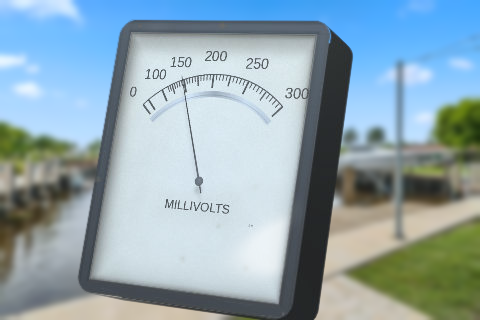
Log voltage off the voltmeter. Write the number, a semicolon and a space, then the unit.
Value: 150; mV
